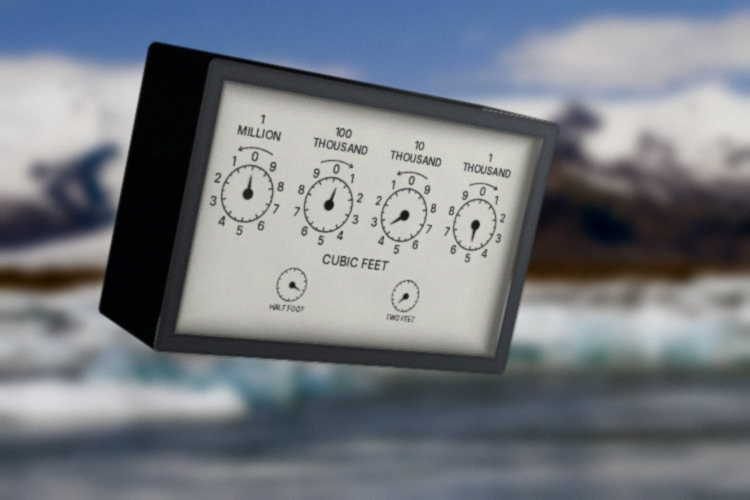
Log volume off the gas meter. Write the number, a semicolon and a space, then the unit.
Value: 3500; ft³
